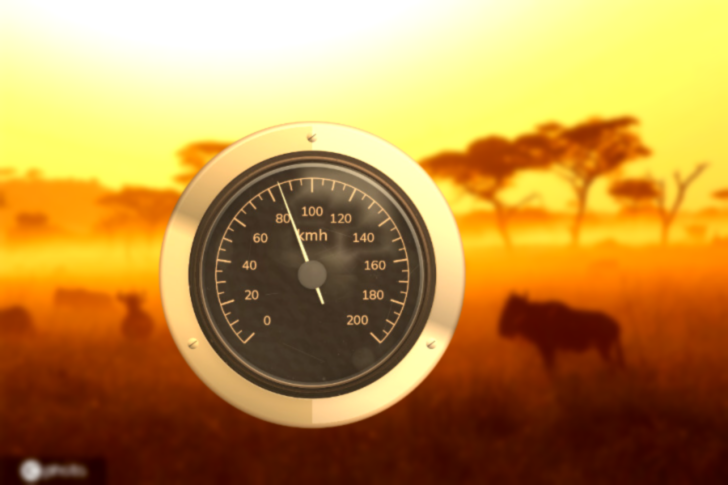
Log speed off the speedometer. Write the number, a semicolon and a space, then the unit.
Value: 85; km/h
